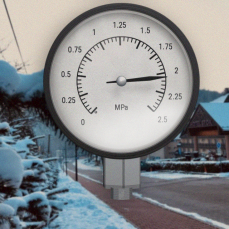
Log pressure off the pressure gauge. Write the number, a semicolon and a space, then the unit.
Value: 2.05; MPa
